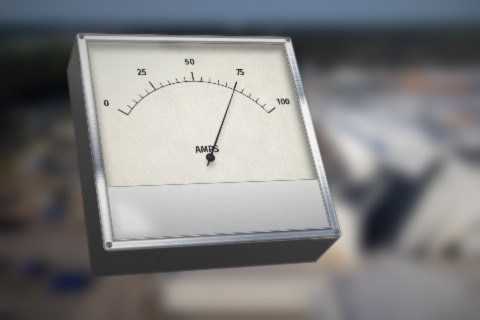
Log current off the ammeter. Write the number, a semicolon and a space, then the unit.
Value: 75; A
